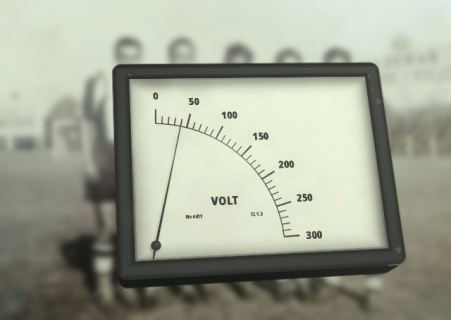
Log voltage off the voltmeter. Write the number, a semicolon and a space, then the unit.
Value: 40; V
